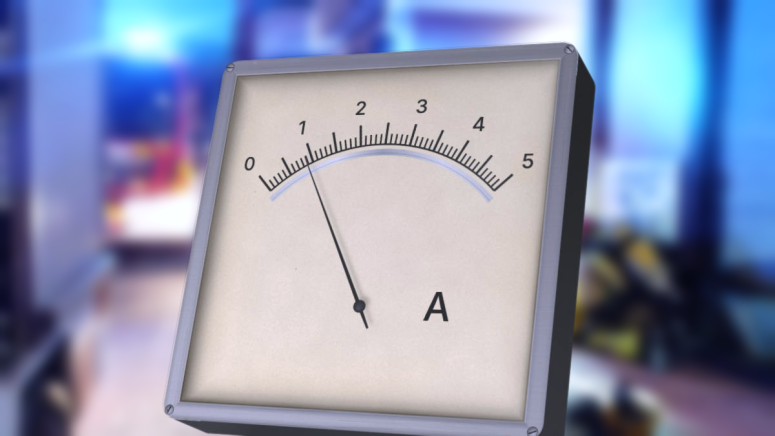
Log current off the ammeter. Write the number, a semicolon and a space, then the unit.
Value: 0.9; A
